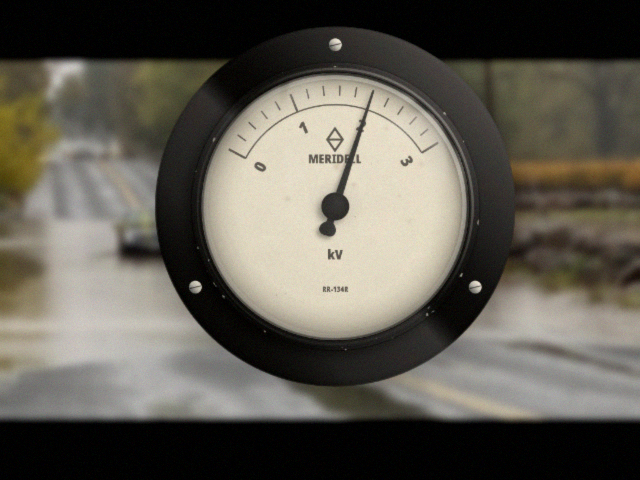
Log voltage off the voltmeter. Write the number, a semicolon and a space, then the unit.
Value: 2; kV
